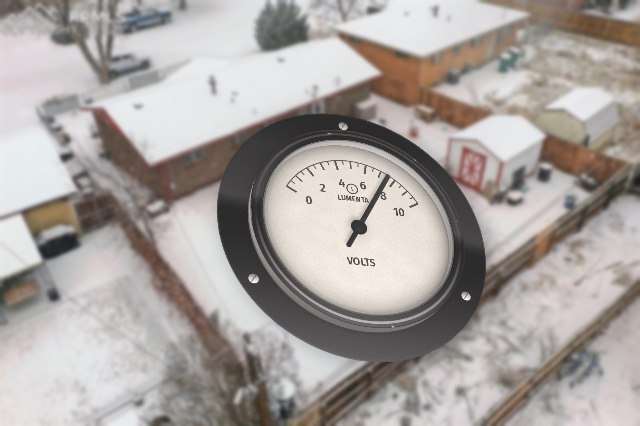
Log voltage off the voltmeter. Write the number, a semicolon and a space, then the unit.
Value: 7.5; V
